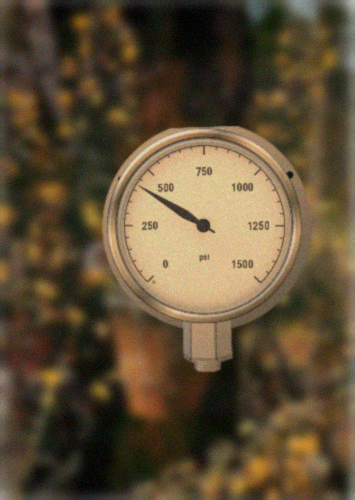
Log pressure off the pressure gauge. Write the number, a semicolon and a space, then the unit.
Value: 425; psi
